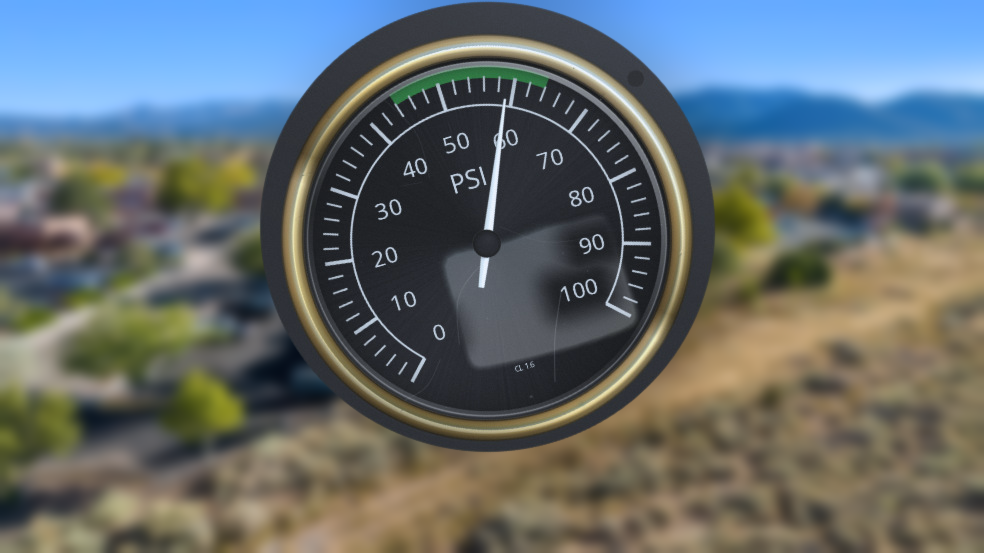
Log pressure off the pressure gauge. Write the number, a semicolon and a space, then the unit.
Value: 59; psi
